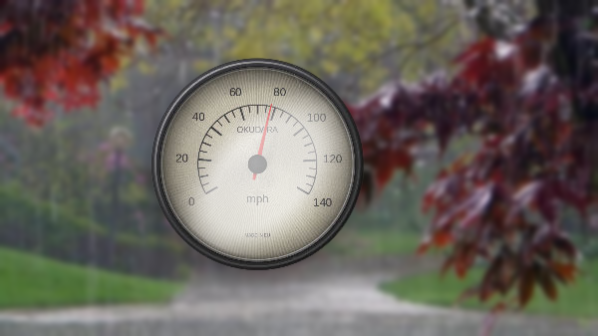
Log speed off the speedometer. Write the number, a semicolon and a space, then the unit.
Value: 77.5; mph
